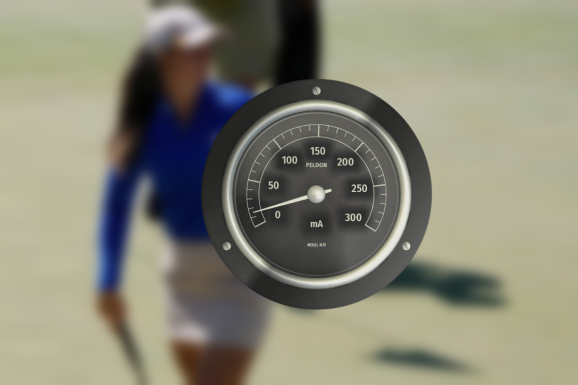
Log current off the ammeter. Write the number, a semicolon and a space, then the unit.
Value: 15; mA
